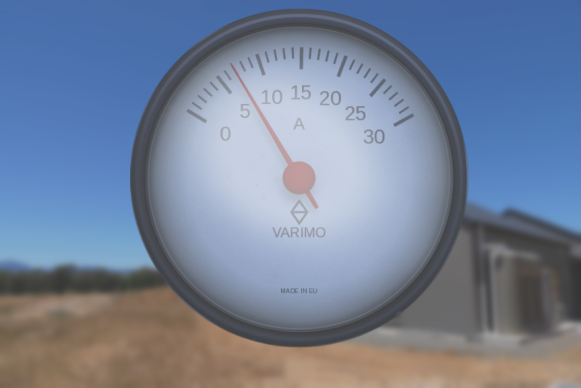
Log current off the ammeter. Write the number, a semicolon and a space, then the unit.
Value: 7; A
